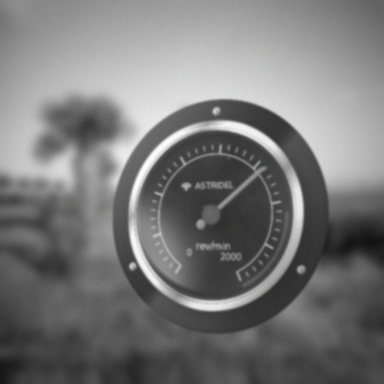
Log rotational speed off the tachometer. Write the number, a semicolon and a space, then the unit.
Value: 1300; rpm
